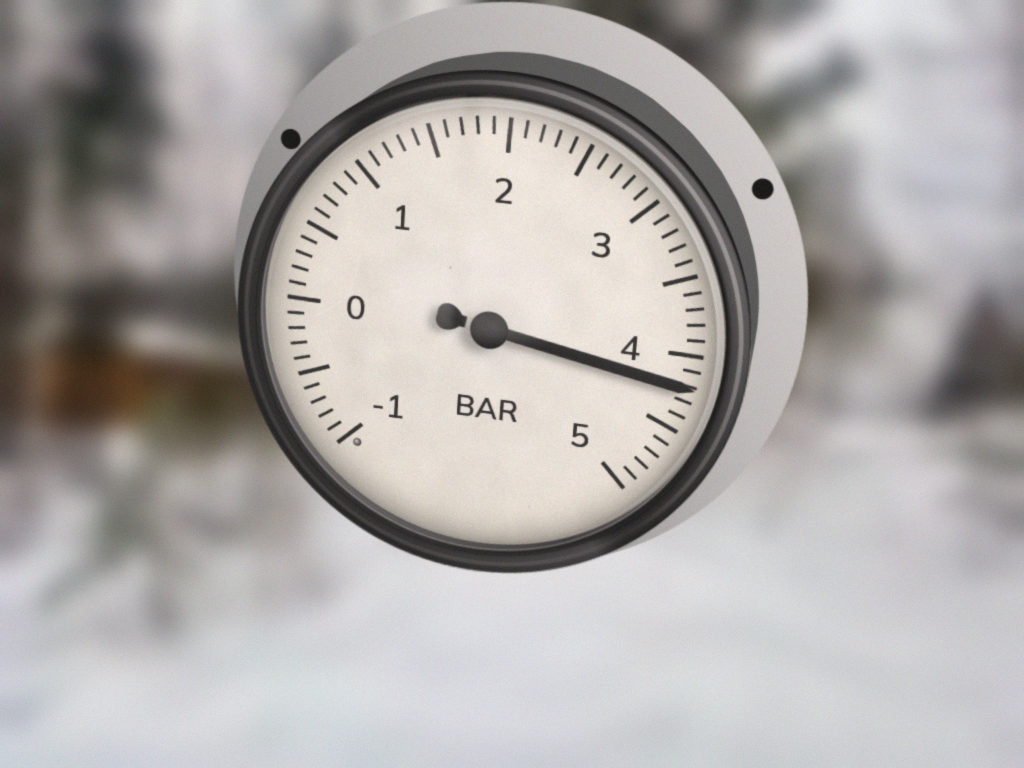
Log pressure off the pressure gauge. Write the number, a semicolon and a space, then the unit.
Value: 4.2; bar
